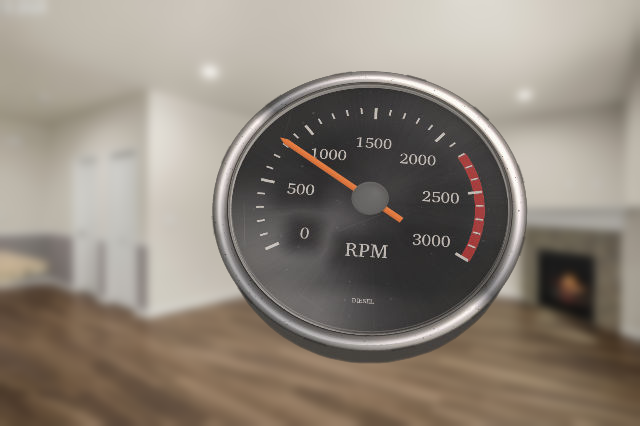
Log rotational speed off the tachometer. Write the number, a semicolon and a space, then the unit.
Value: 800; rpm
